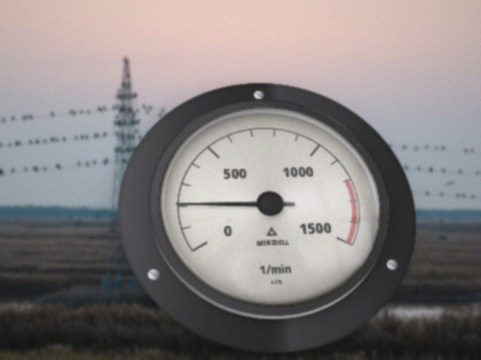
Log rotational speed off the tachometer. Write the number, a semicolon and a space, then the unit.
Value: 200; rpm
